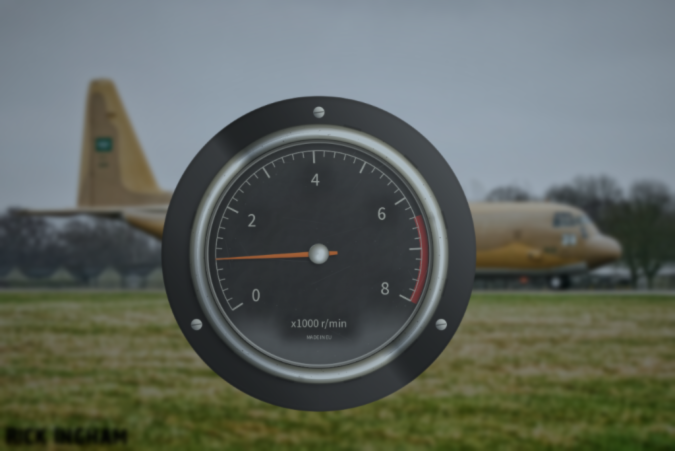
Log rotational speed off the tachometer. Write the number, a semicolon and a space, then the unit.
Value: 1000; rpm
